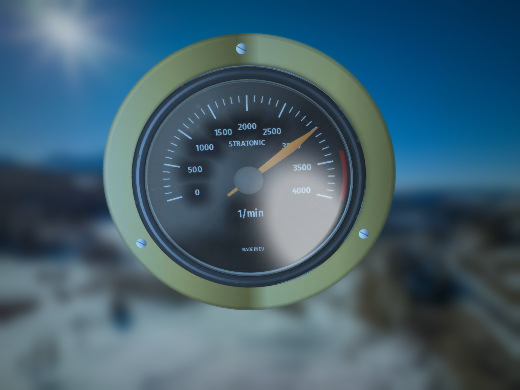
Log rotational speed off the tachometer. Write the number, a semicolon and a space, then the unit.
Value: 3000; rpm
